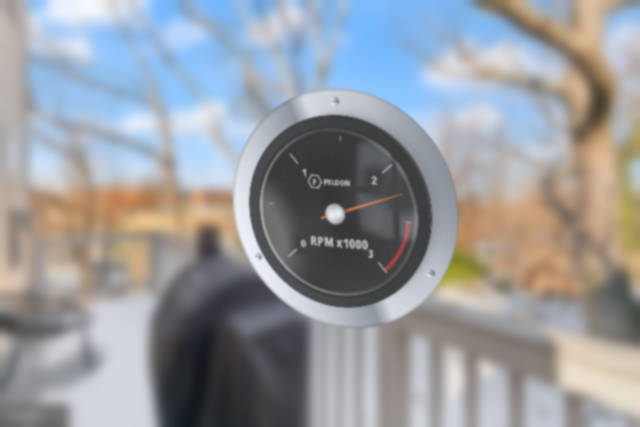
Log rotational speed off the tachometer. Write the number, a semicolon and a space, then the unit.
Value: 2250; rpm
